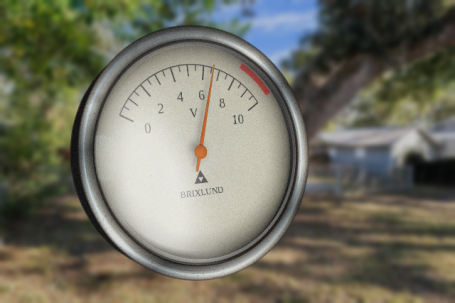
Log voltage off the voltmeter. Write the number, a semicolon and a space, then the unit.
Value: 6.5; V
